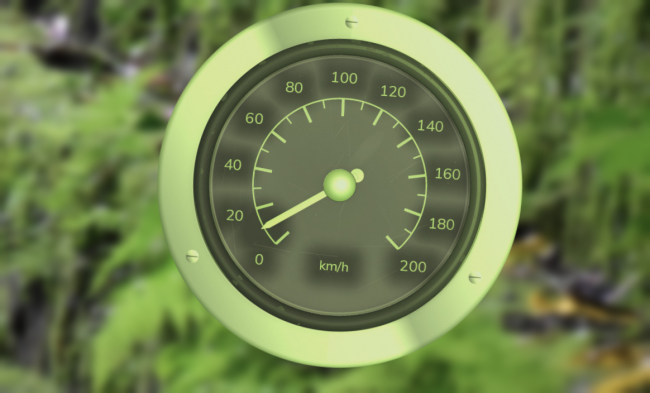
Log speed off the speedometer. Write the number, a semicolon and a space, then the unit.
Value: 10; km/h
